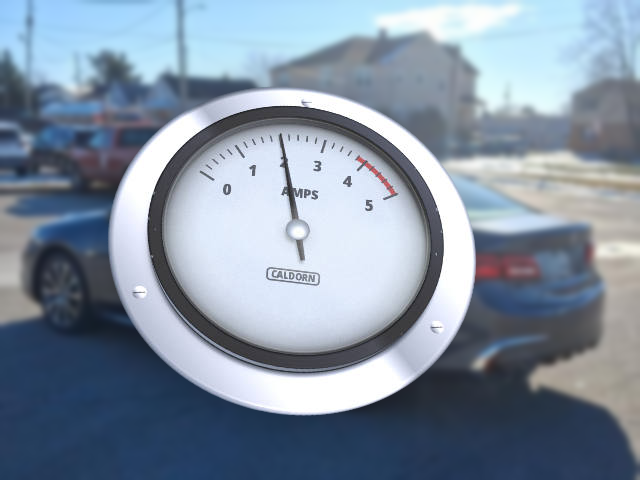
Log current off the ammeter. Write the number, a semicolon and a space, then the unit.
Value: 2; A
